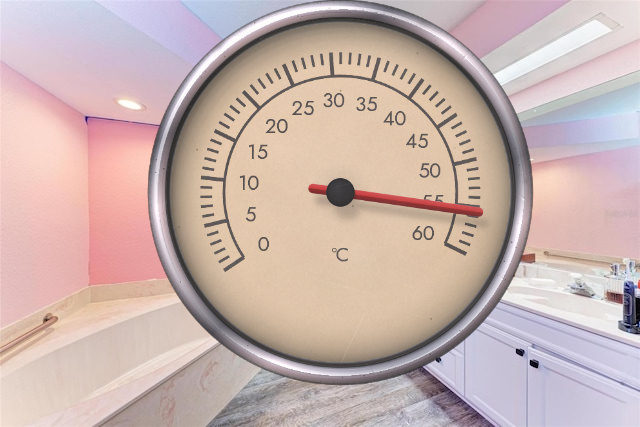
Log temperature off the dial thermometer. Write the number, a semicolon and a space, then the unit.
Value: 55.5; °C
